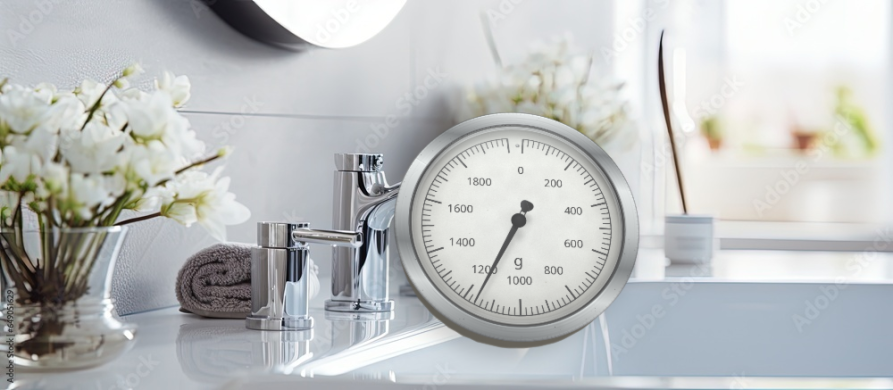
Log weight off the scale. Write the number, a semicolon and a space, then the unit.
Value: 1160; g
